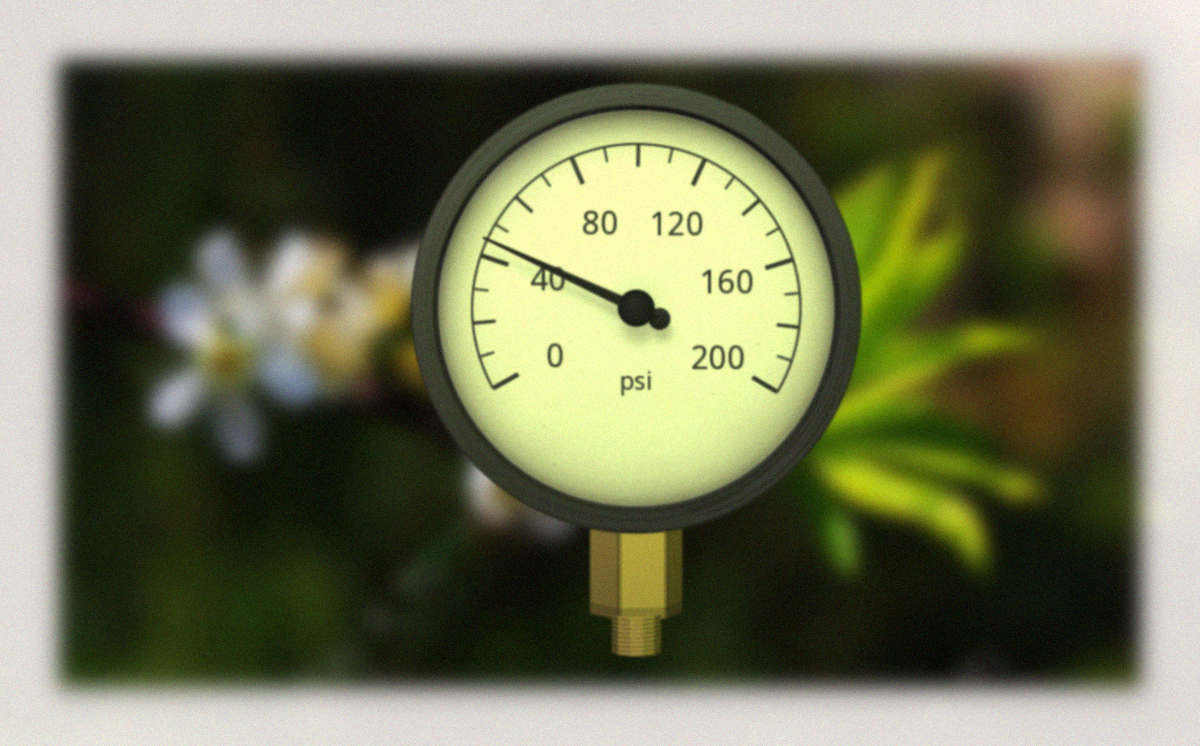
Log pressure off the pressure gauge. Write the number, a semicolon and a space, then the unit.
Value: 45; psi
